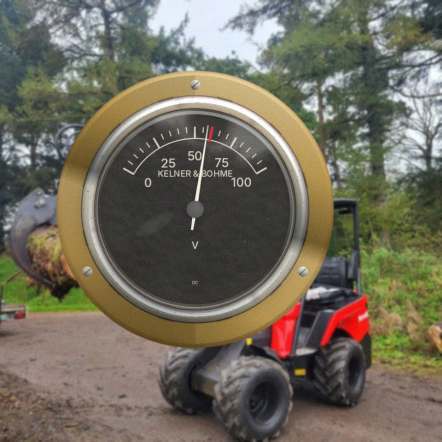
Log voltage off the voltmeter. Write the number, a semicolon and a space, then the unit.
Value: 57.5; V
